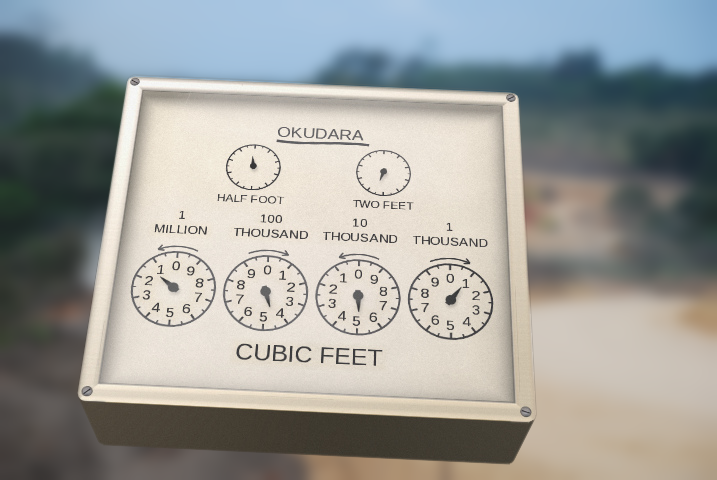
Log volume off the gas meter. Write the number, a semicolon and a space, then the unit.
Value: 145100; ft³
